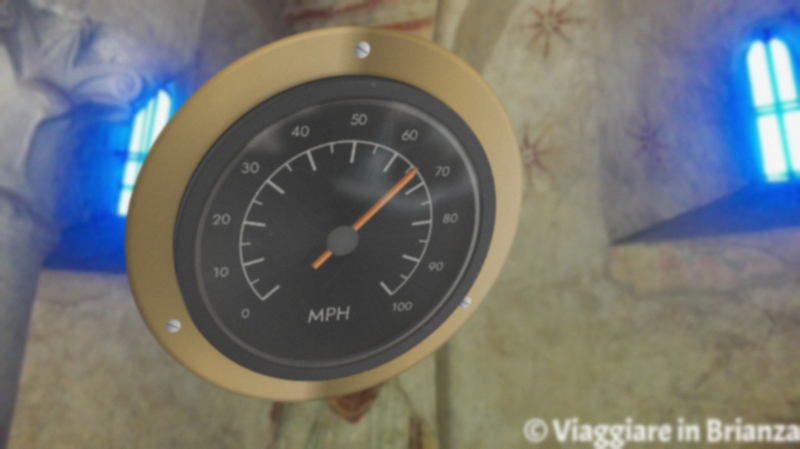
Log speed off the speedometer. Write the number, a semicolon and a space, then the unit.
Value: 65; mph
